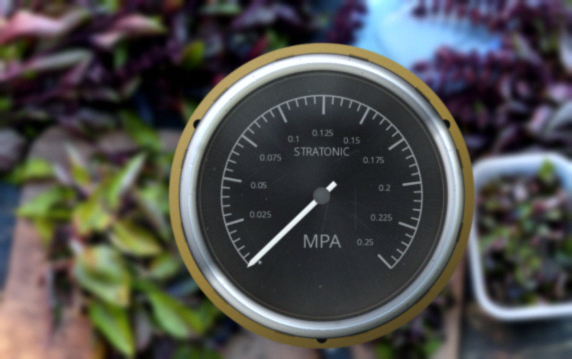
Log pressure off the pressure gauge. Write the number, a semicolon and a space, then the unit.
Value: 0; MPa
